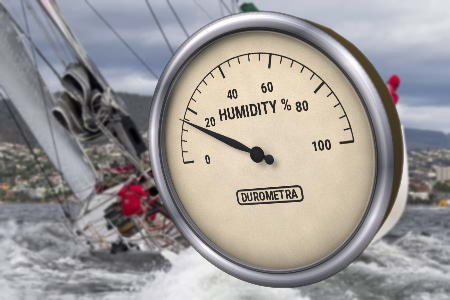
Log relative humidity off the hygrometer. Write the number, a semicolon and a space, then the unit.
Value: 16; %
